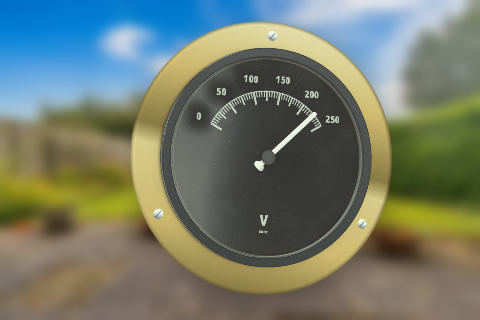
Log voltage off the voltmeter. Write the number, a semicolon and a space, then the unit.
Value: 225; V
